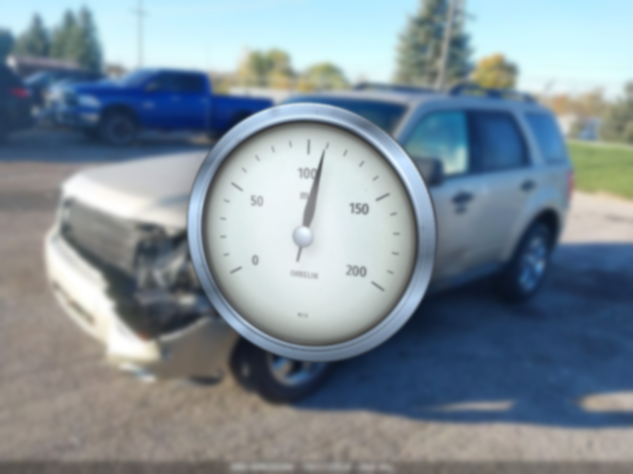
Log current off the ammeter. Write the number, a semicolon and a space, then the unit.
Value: 110; mA
